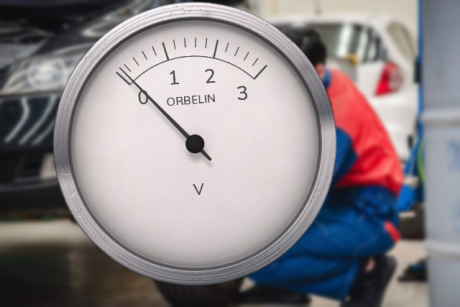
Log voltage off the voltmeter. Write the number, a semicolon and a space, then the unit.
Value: 0.1; V
